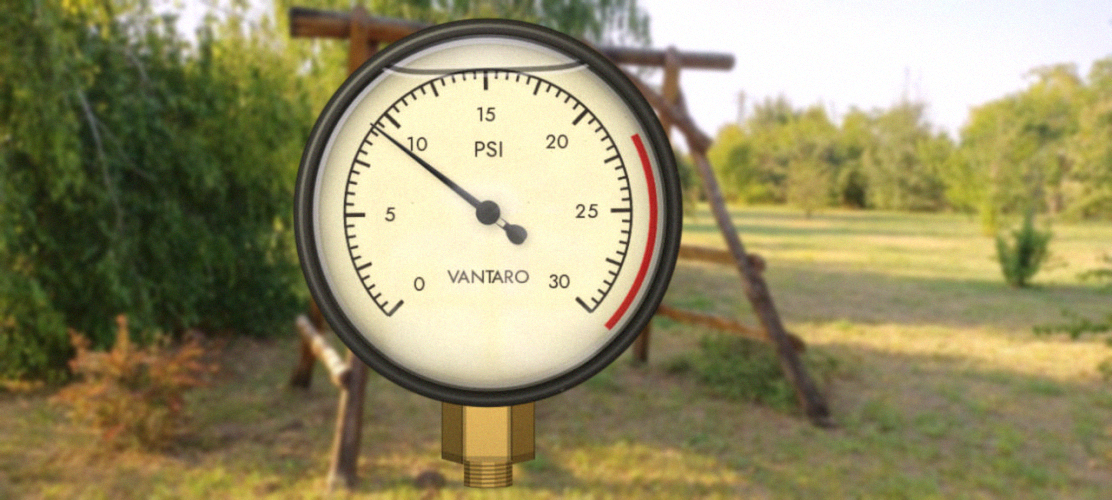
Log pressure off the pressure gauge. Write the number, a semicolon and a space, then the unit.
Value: 9.25; psi
